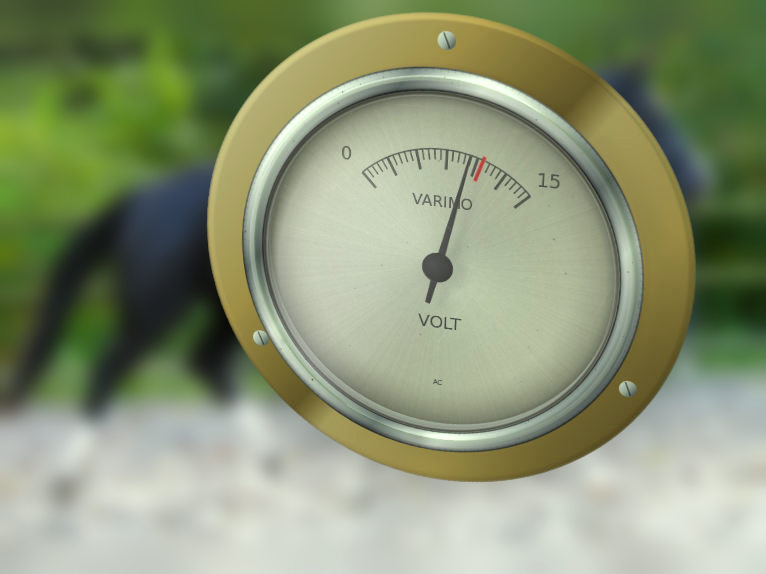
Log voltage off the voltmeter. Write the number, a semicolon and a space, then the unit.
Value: 9.5; V
